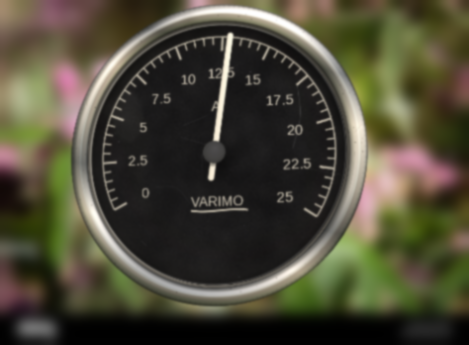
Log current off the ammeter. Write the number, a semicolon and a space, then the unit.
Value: 13; A
